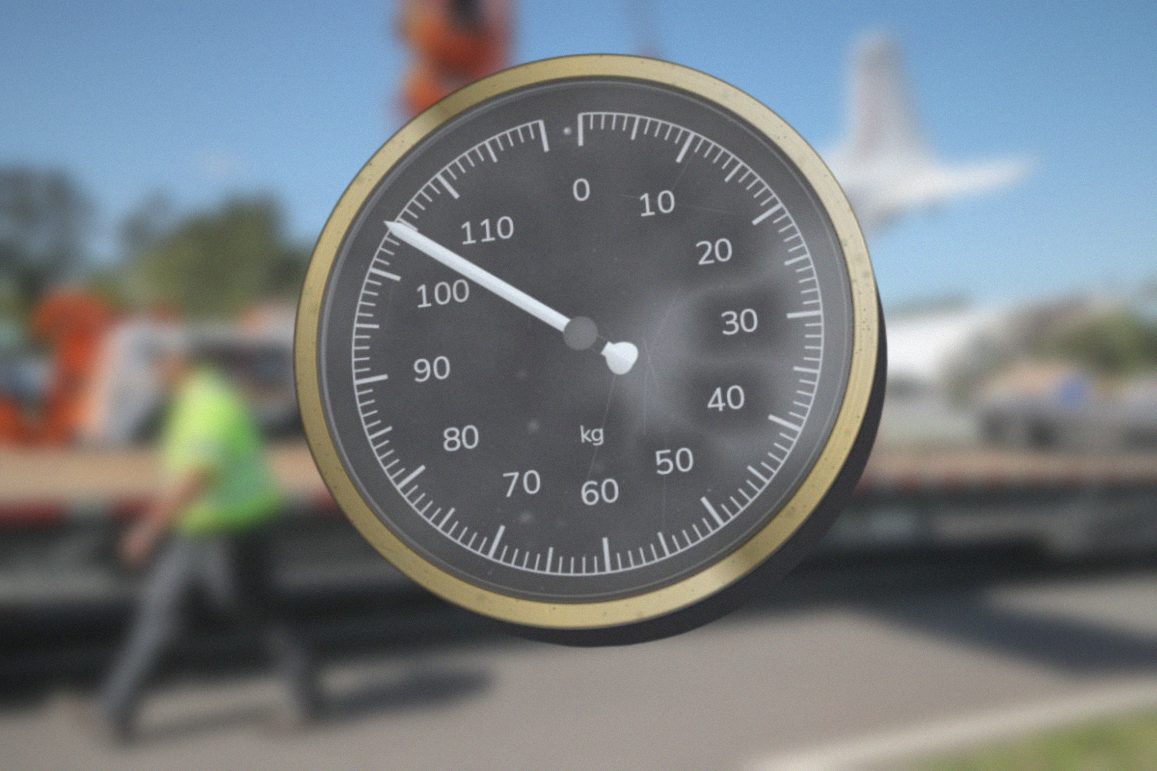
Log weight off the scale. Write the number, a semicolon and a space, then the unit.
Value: 104; kg
